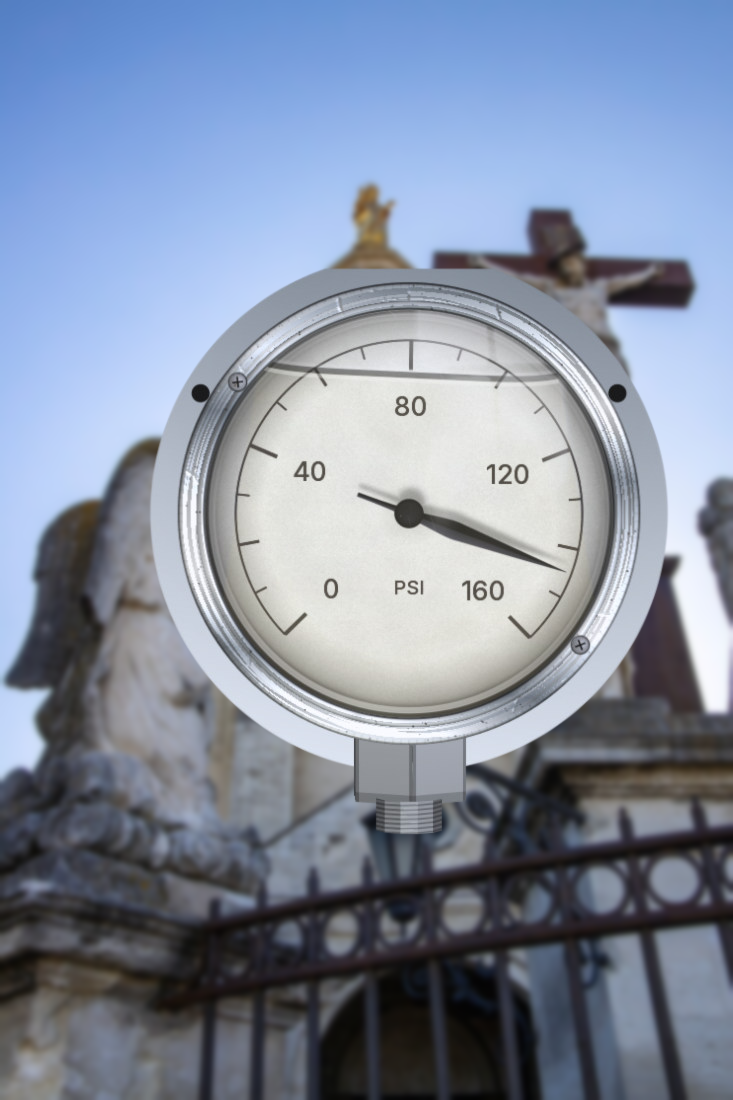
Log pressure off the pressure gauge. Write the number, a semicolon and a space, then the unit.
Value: 145; psi
